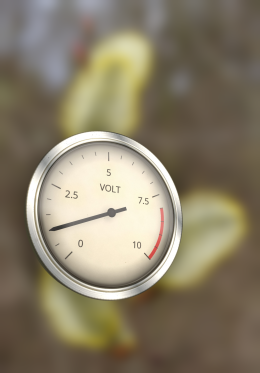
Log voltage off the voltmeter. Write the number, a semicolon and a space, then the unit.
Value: 1; V
